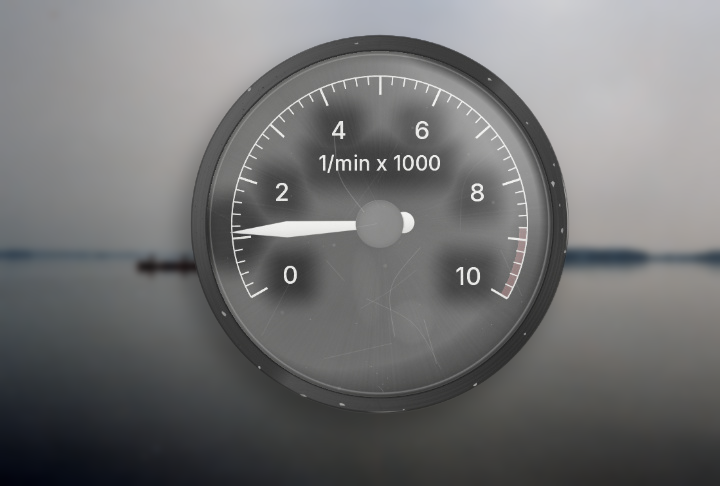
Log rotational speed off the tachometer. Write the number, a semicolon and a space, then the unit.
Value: 1100; rpm
